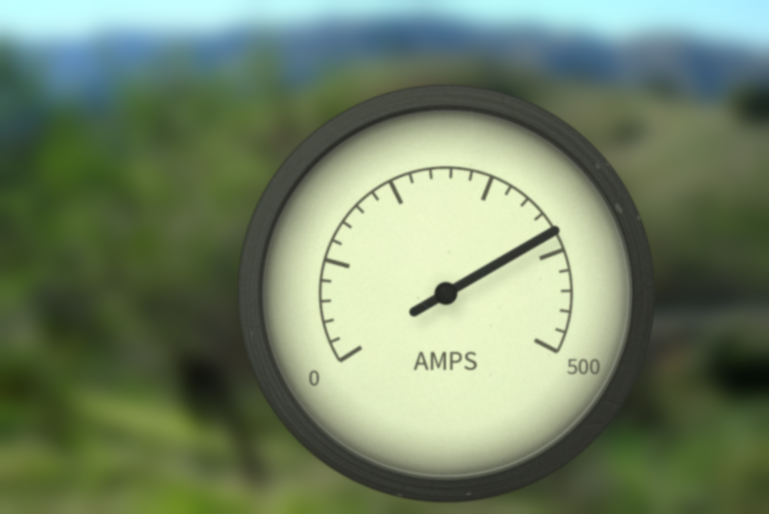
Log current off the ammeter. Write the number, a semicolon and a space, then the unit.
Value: 380; A
